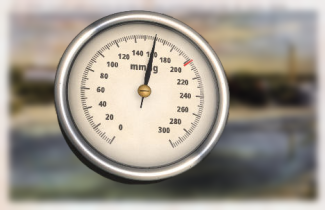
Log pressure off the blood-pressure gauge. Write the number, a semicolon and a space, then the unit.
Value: 160; mmHg
